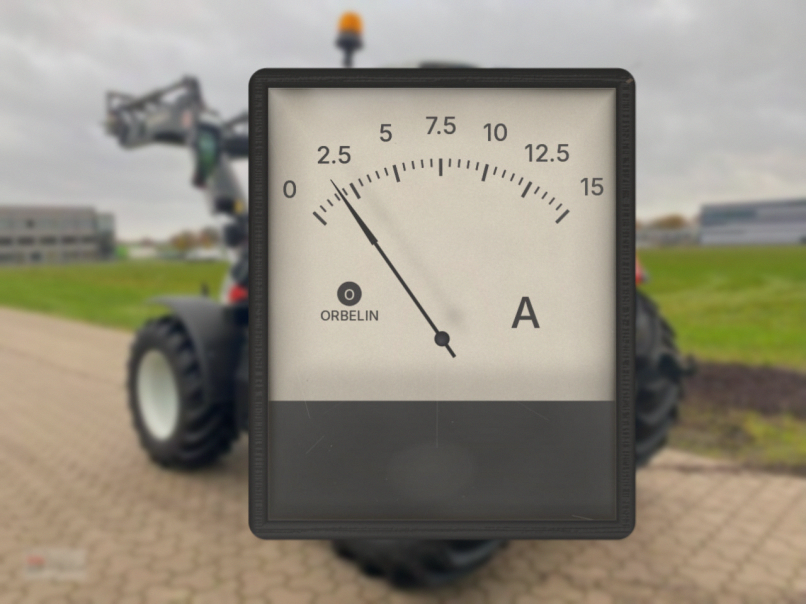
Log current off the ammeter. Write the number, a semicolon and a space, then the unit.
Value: 1.75; A
